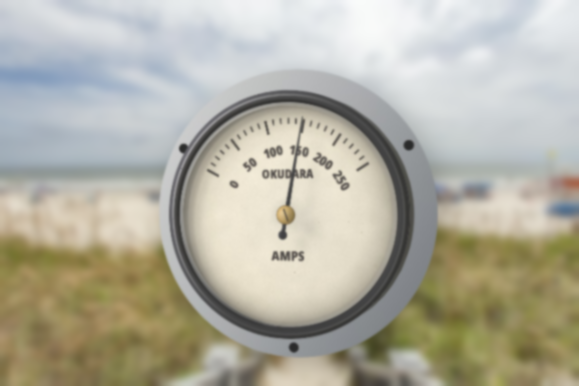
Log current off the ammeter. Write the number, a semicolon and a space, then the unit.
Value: 150; A
